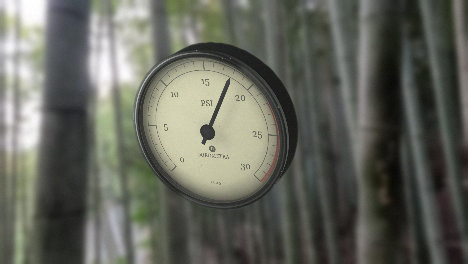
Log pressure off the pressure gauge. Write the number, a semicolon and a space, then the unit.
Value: 18; psi
